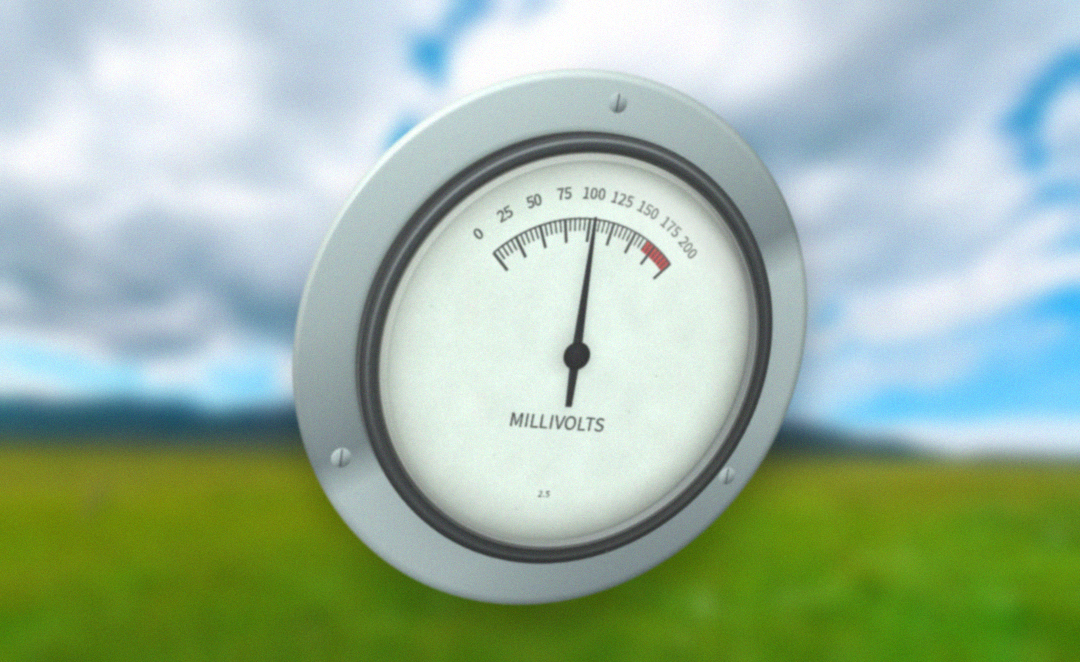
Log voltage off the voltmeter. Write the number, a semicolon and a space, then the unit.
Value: 100; mV
